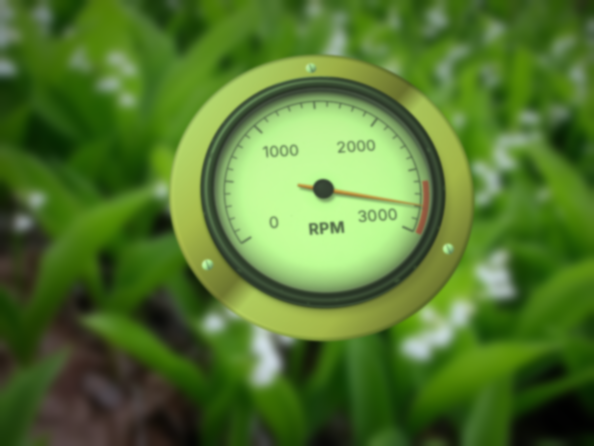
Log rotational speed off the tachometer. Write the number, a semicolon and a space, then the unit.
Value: 2800; rpm
